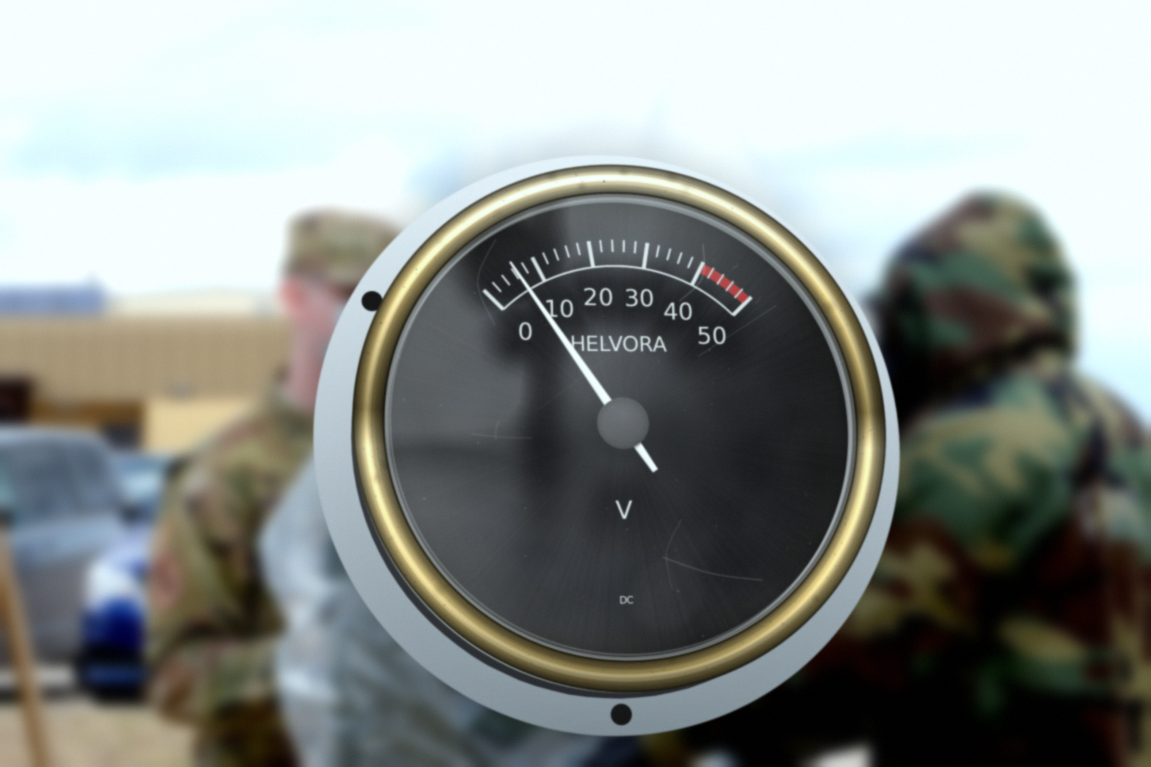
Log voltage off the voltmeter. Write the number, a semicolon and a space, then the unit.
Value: 6; V
